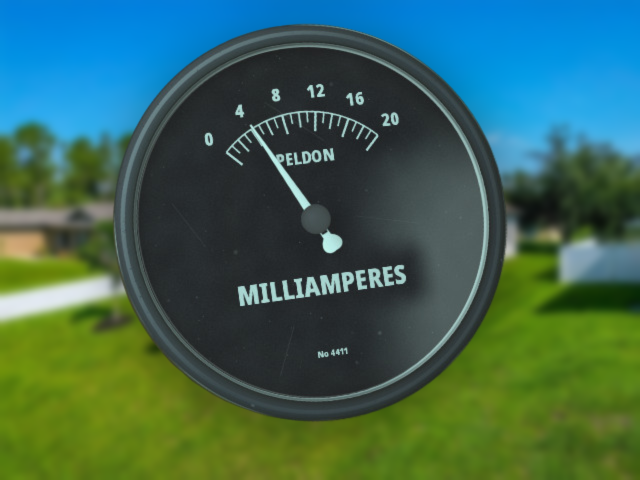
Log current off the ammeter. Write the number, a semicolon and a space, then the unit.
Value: 4; mA
